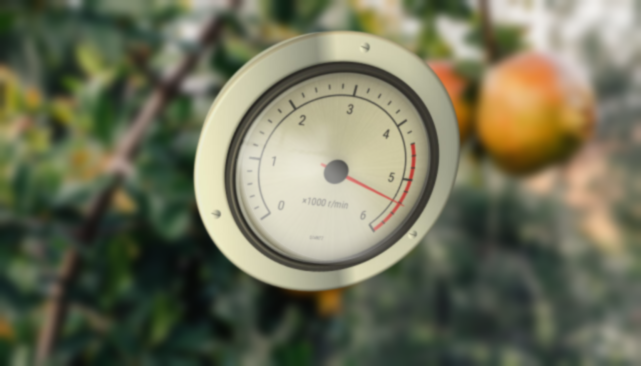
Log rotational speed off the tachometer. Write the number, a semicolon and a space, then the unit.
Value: 5400; rpm
